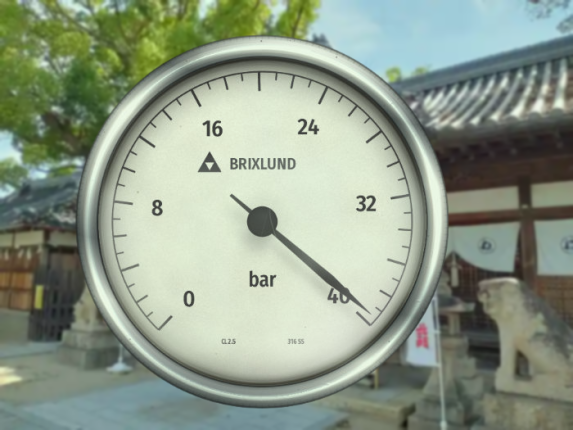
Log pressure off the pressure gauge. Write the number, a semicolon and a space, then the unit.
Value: 39.5; bar
